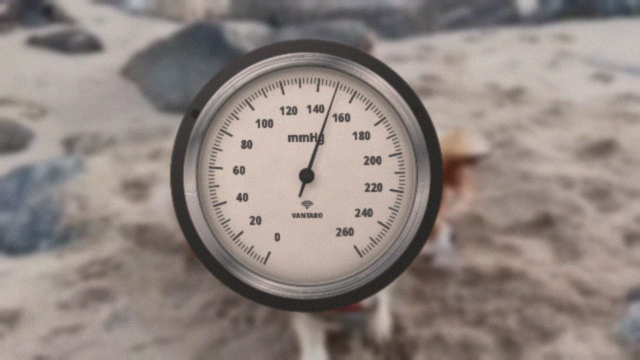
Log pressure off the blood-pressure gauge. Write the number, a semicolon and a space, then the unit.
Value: 150; mmHg
